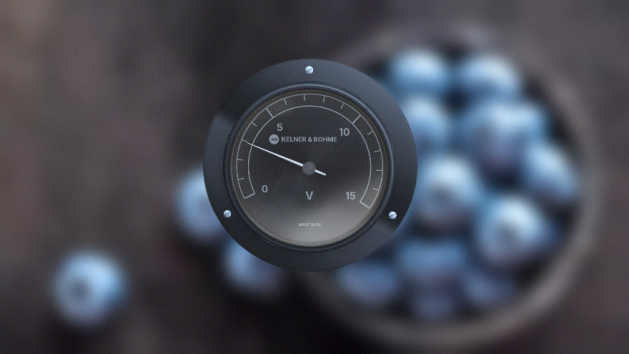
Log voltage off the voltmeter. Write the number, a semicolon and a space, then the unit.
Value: 3; V
